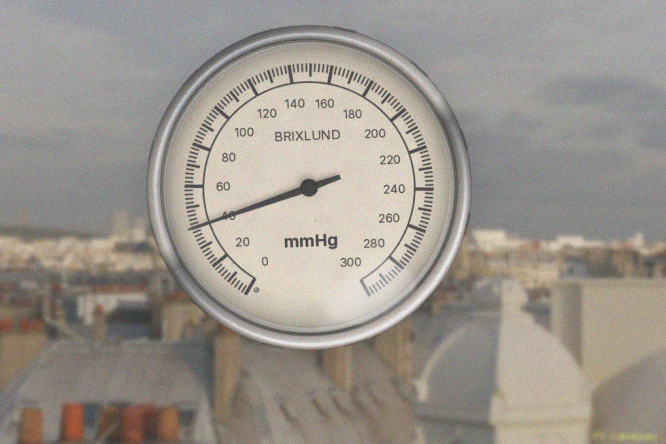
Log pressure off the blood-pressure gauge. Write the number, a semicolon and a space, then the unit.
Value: 40; mmHg
